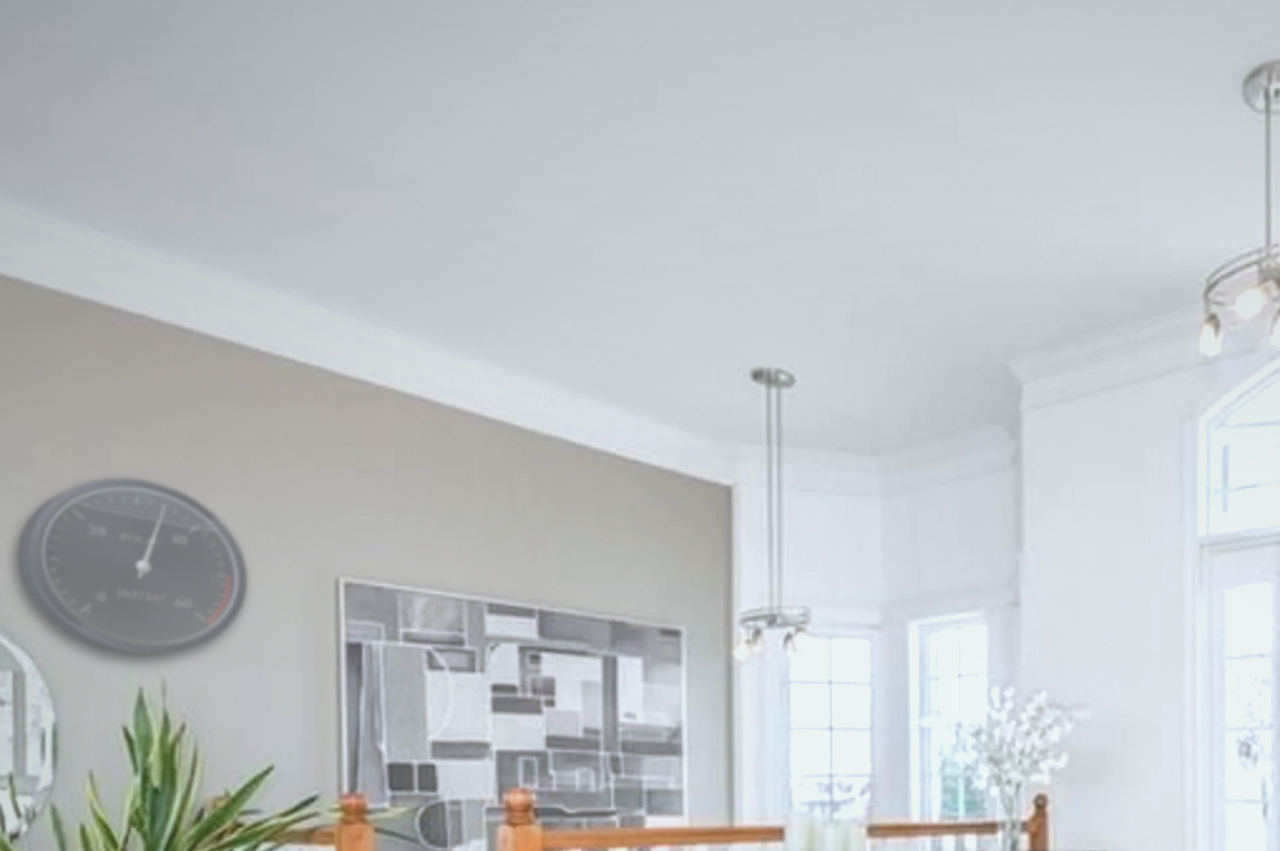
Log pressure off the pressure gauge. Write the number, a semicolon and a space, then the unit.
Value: 34; psi
